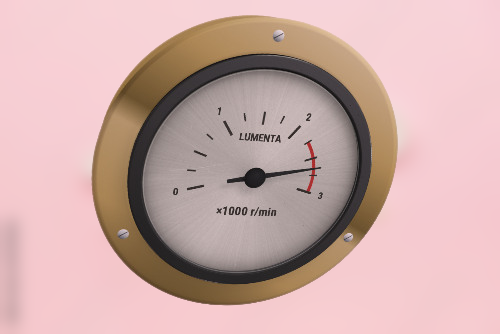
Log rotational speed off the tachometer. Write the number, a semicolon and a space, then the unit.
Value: 2625; rpm
